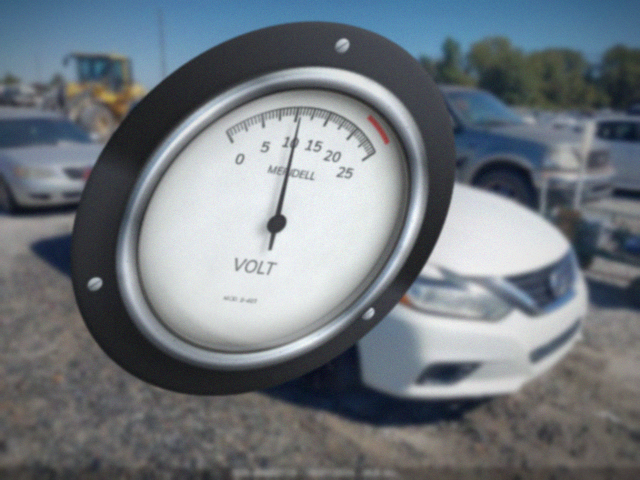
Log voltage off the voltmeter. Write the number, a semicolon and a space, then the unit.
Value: 10; V
